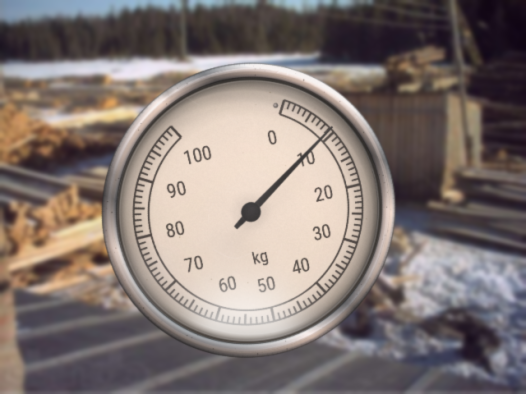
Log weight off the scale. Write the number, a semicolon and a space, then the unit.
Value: 9; kg
